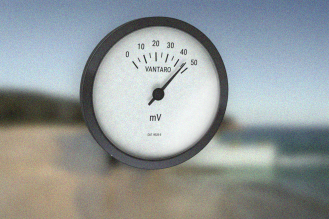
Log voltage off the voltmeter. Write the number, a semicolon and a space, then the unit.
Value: 45; mV
